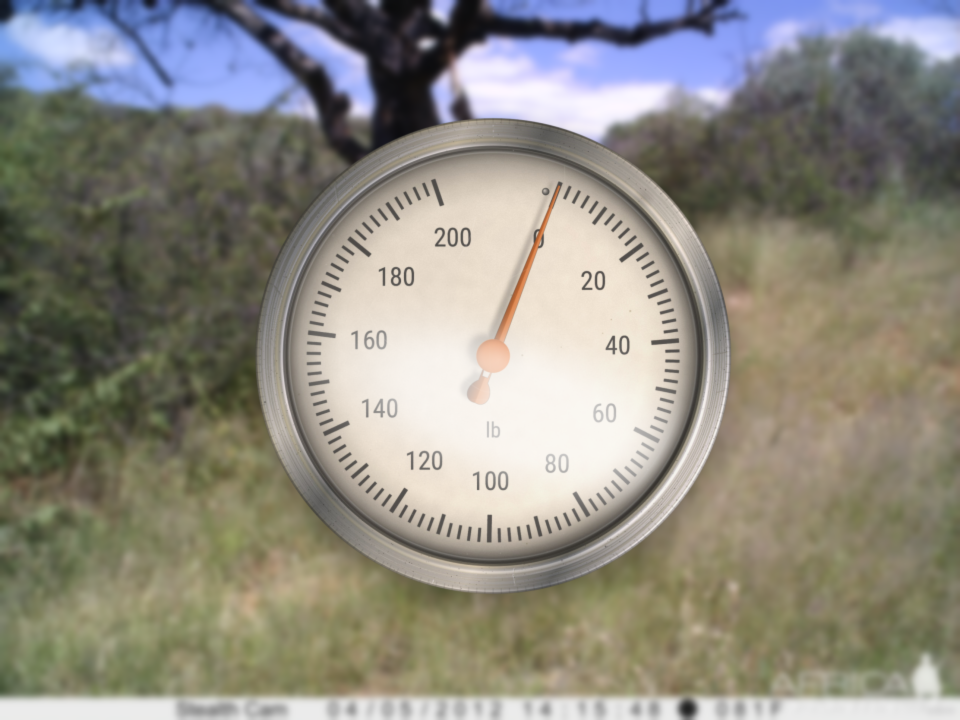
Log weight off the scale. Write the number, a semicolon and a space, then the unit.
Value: 0; lb
